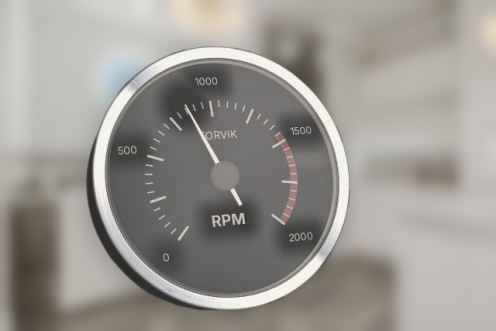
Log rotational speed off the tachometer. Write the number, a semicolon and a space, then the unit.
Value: 850; rpm
